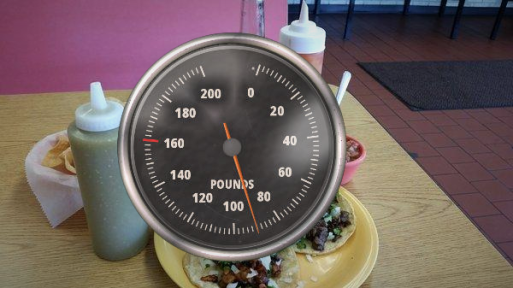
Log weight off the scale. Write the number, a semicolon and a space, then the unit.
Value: 90; lb
